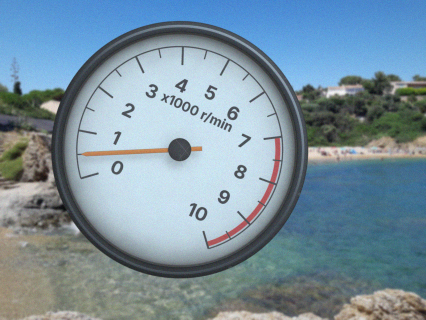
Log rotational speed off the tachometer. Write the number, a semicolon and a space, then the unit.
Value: 500; rpm
